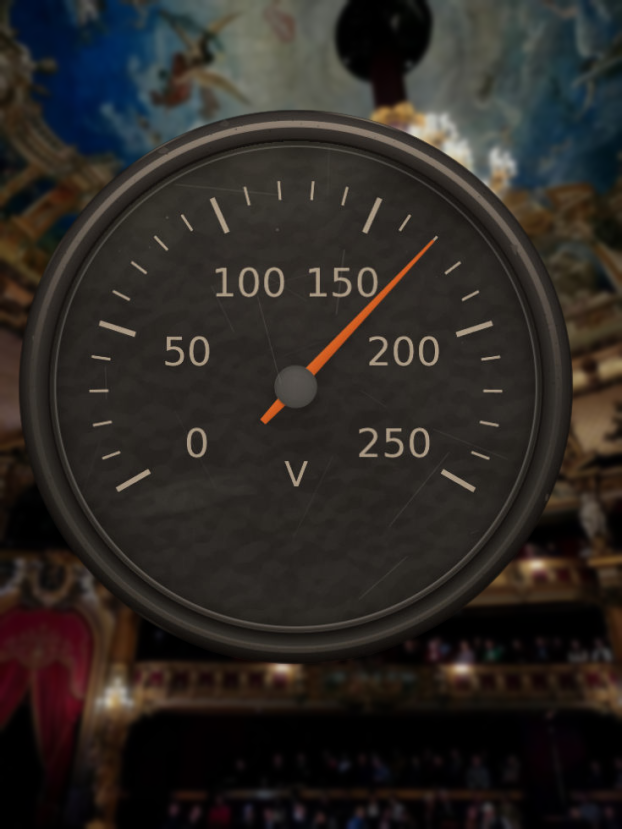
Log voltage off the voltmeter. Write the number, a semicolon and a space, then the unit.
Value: 170; V
